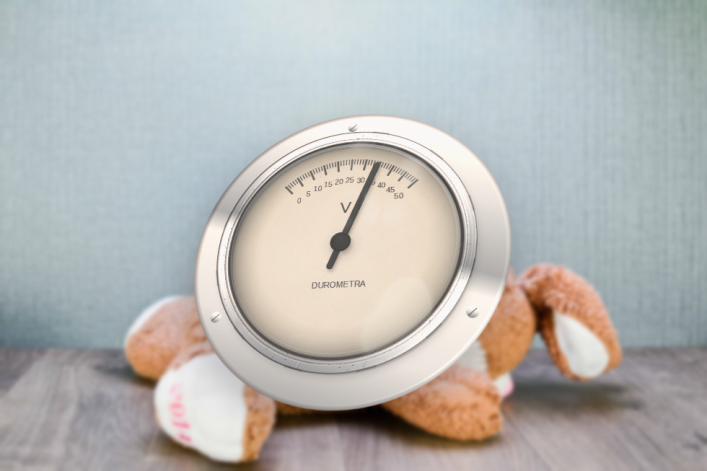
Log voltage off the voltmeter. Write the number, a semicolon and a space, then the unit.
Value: 35; V
